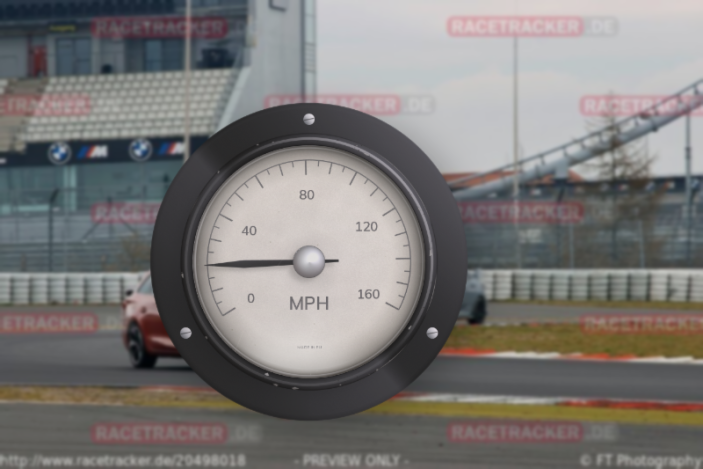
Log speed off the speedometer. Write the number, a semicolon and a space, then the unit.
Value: 20; mph
